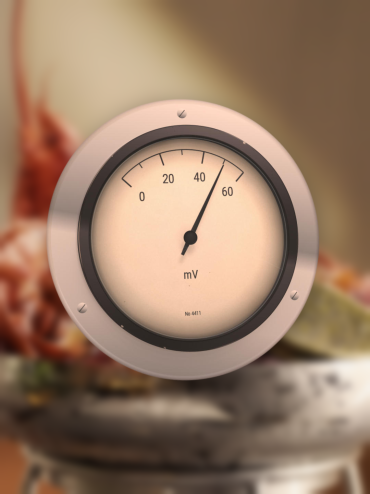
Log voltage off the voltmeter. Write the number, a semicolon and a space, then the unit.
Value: 50; mV
